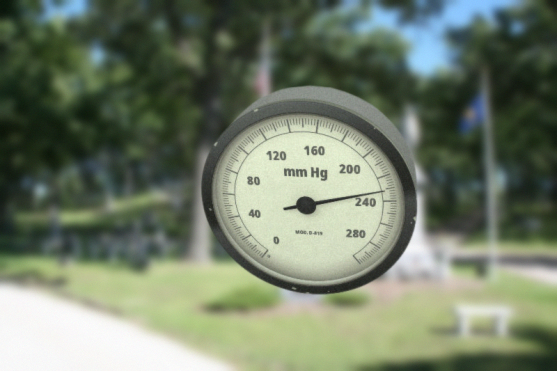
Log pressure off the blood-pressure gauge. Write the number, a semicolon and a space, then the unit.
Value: 230; mmHg
